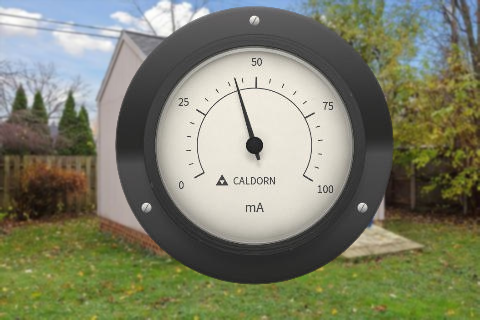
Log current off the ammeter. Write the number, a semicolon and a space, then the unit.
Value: 42.5; mA
